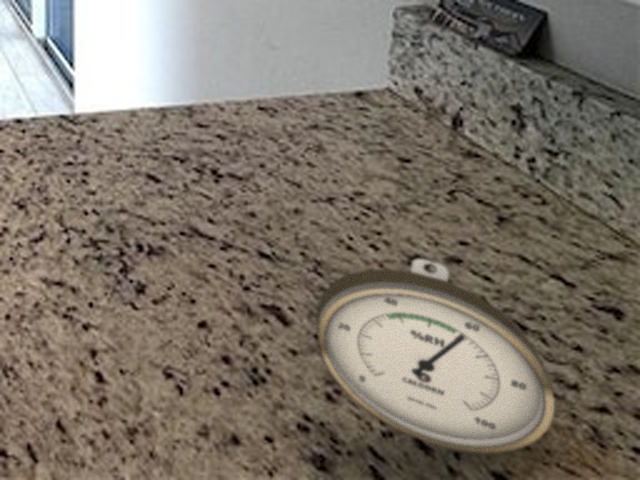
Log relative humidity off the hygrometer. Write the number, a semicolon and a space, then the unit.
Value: 60; %
